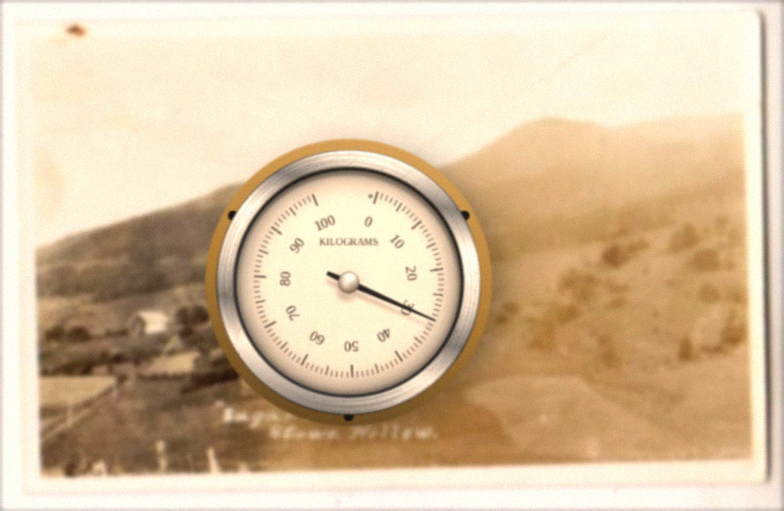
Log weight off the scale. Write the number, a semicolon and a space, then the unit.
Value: 30; kg
